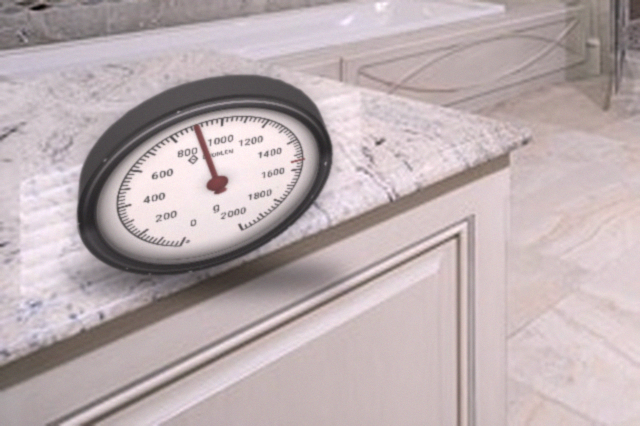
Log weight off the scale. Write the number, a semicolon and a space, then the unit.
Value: 900; g
